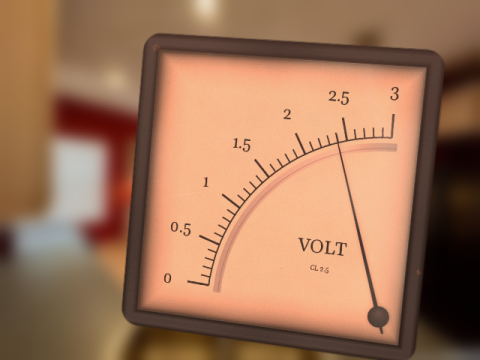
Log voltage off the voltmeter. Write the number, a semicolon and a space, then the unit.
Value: 2.4; V
